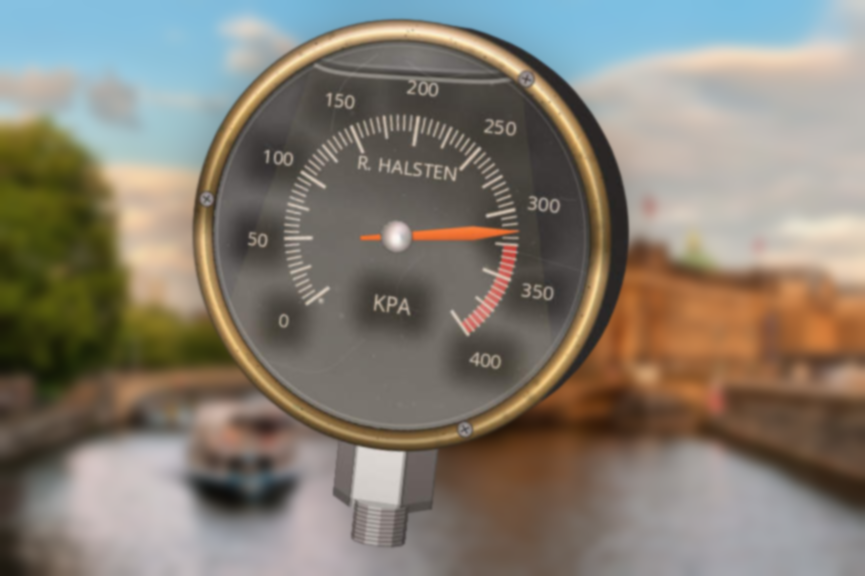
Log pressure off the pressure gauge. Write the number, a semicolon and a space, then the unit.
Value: 315; kPa
